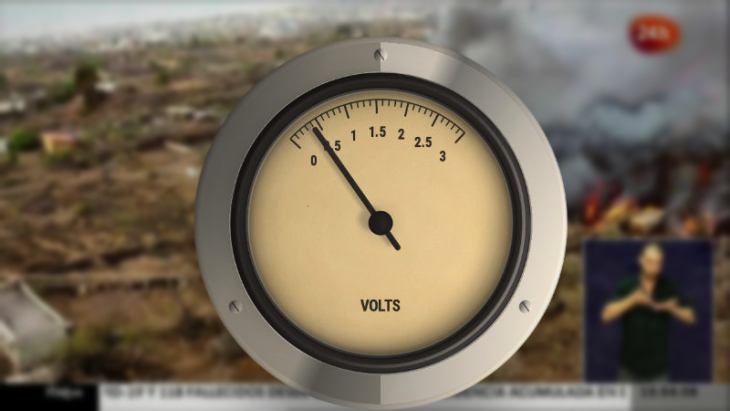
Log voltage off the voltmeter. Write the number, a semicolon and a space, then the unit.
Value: 0.4; V
